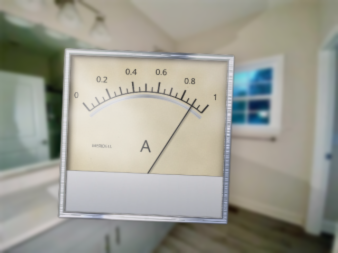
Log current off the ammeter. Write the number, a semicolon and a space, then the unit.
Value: 0.9; A
